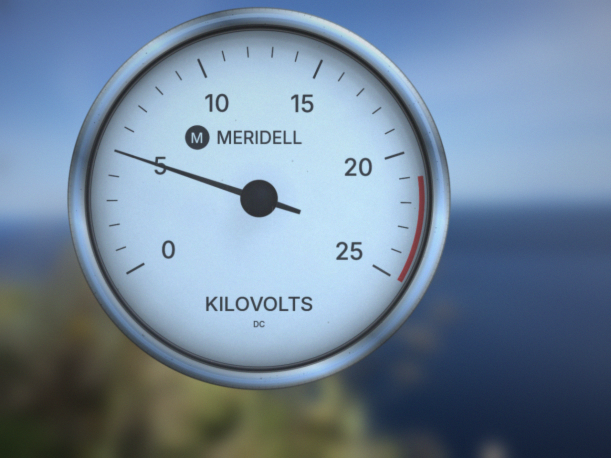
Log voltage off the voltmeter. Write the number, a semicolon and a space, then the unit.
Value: 5; kV
